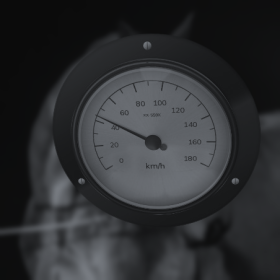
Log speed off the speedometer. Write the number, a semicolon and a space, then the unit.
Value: 45; km/h
